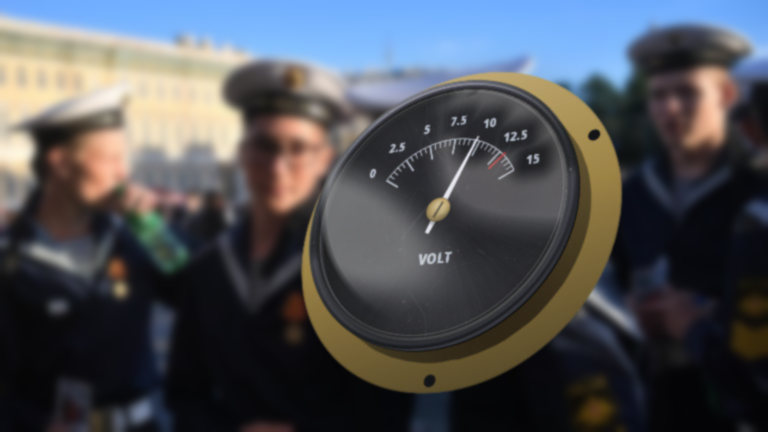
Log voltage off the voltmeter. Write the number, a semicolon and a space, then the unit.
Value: 10; V
